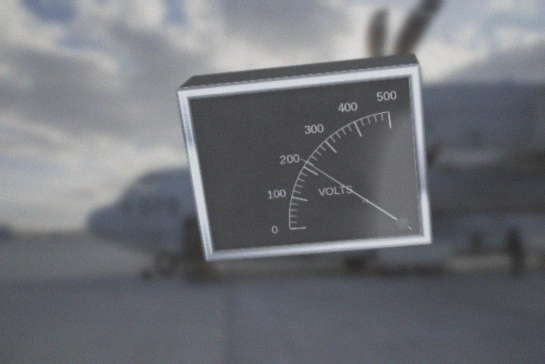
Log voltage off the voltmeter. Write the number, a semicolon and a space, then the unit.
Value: 220; V
